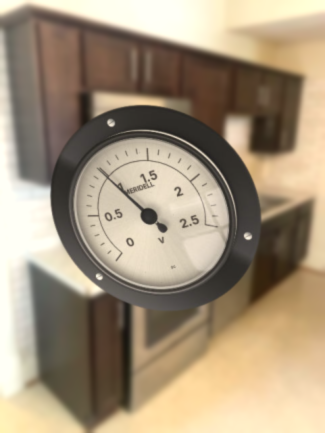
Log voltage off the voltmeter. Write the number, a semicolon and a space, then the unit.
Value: 1; V
